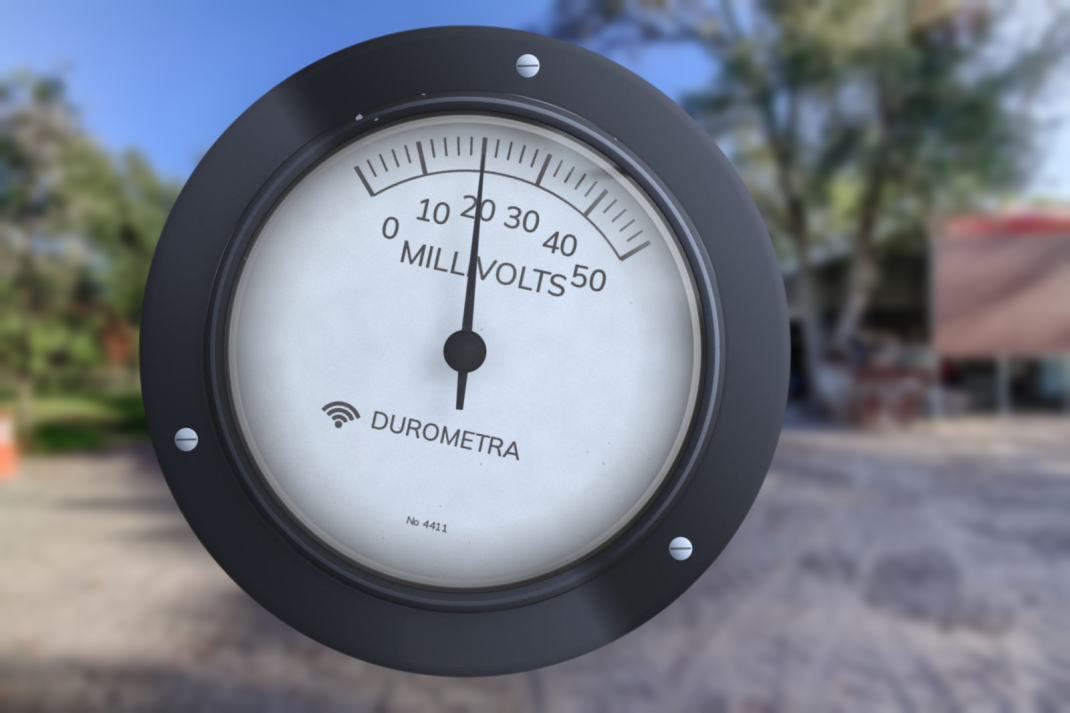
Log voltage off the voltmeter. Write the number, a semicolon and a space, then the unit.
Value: 20; mV
